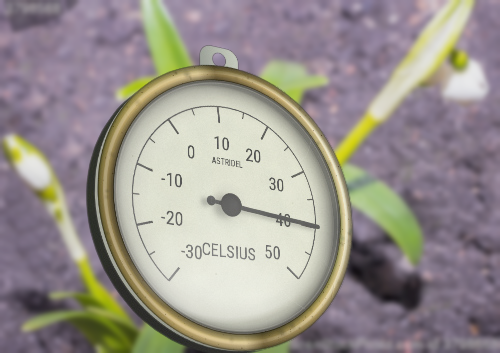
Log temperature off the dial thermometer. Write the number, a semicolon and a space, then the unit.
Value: 40; °C
